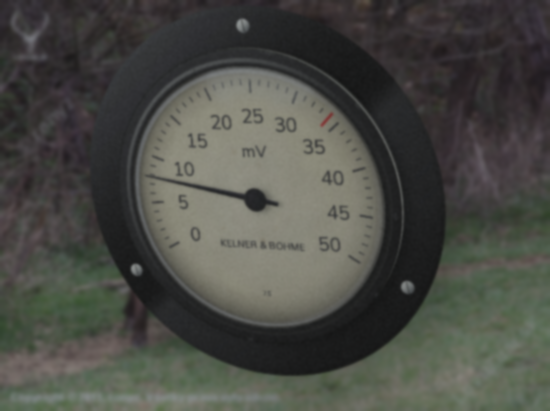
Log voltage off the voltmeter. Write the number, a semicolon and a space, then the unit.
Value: 8; mV
